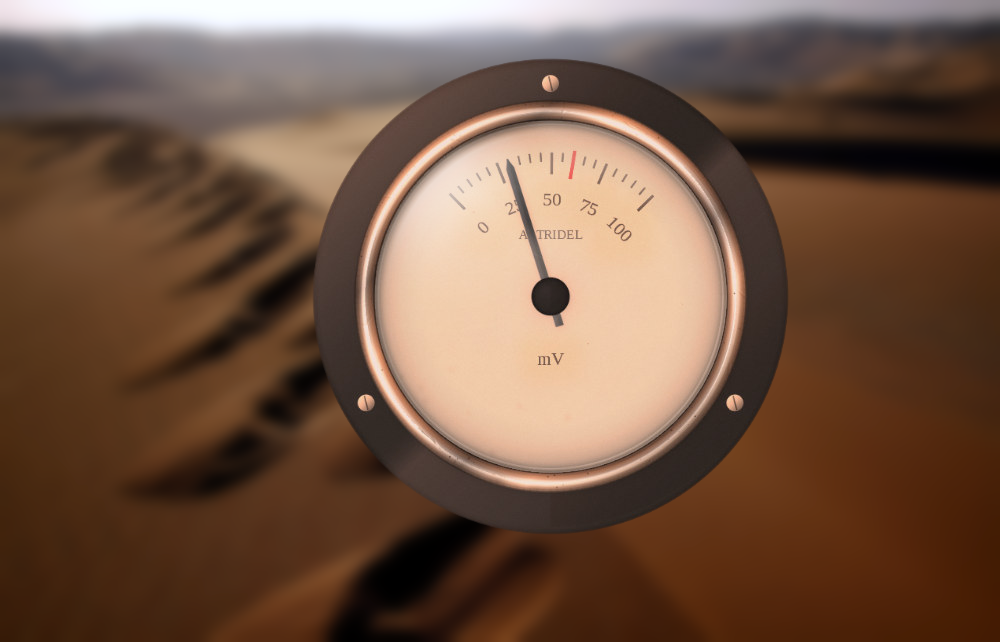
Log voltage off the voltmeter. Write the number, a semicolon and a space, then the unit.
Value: 30; mV
